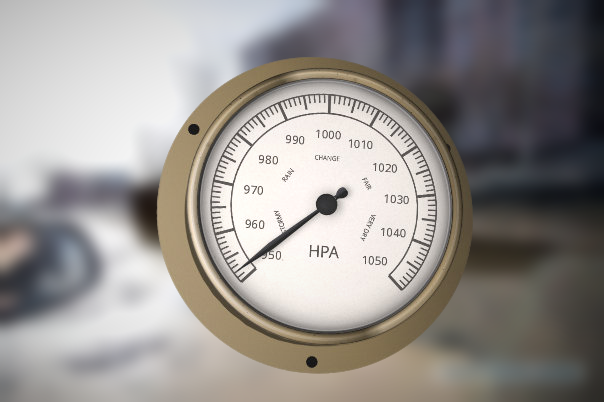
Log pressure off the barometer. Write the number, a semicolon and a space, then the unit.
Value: 952; hPa
